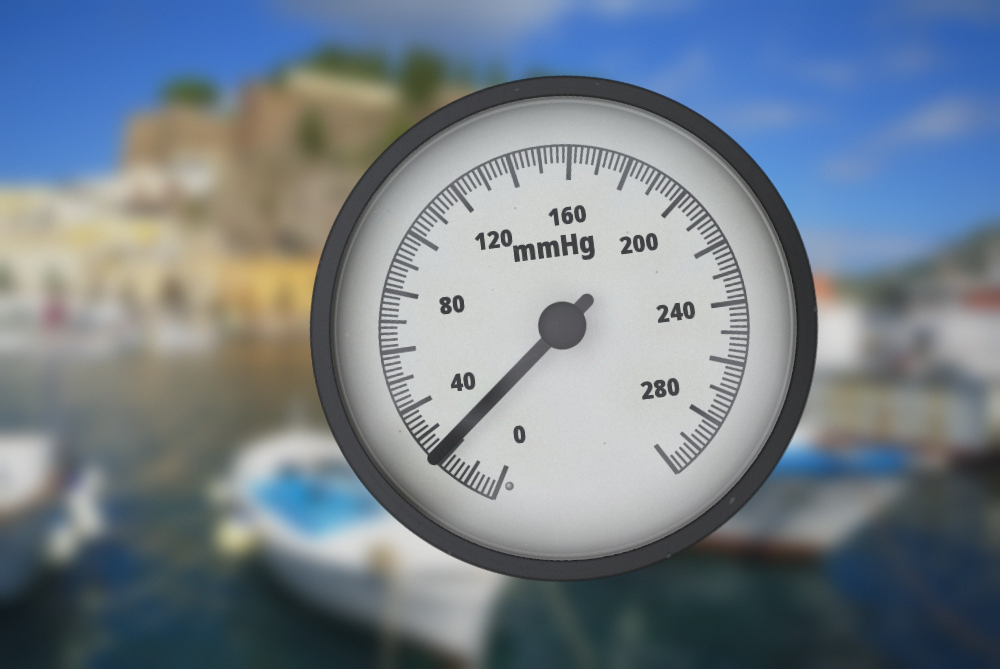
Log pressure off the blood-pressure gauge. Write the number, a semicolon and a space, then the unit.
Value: 22; mmHg
